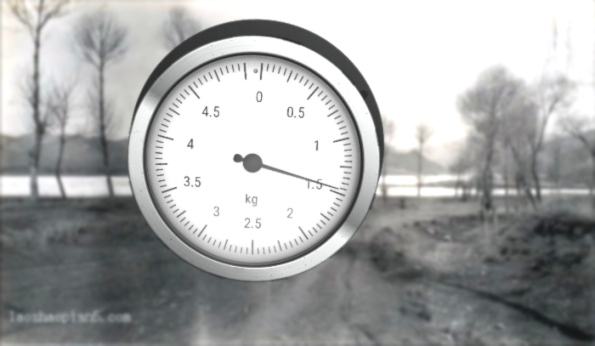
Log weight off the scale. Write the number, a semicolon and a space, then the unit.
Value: 1.45; kg
